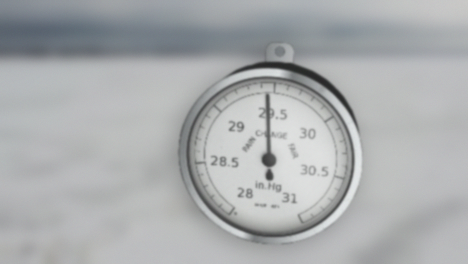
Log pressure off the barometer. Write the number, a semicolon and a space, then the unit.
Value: 29.45; inHg
